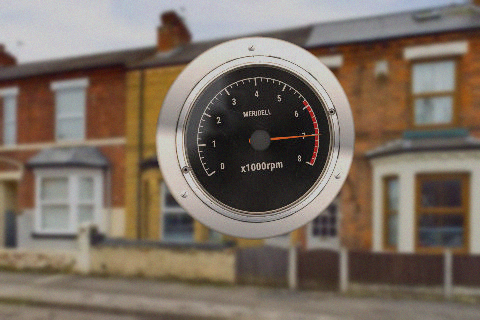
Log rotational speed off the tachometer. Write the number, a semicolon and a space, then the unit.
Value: 7000; rpm
